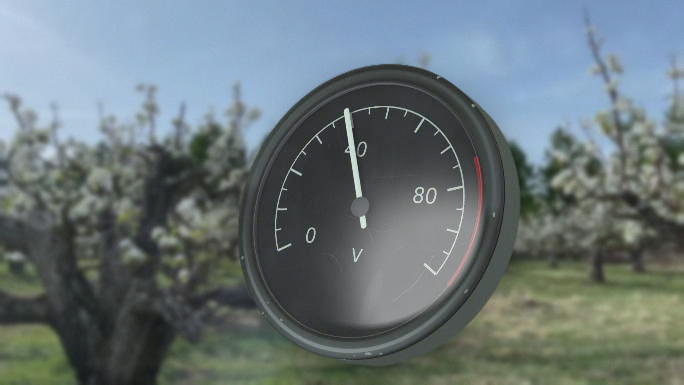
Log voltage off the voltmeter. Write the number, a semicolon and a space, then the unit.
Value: 40; V
